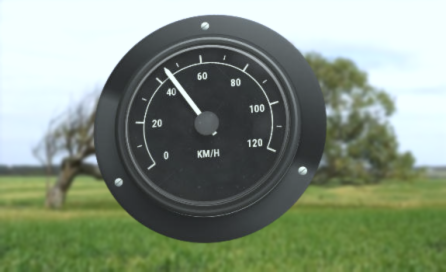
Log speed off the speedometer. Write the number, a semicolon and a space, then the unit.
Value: 45; km/h
